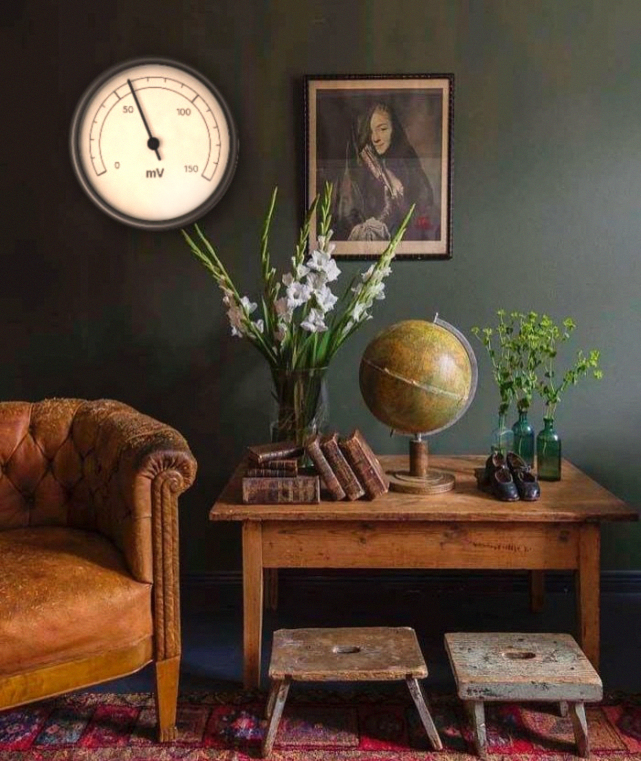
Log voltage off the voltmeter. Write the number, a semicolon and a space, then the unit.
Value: 60; mV
